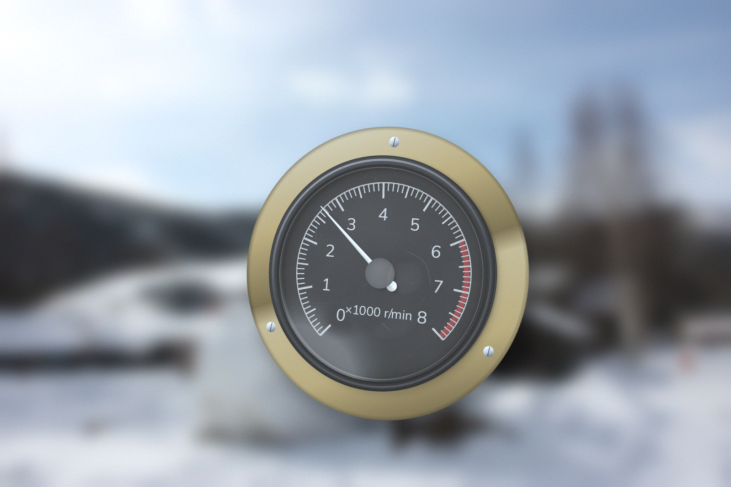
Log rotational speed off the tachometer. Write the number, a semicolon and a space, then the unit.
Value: 2700; rpm
